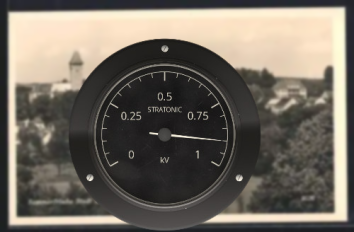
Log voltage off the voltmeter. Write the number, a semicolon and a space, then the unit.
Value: 0.9; kV
